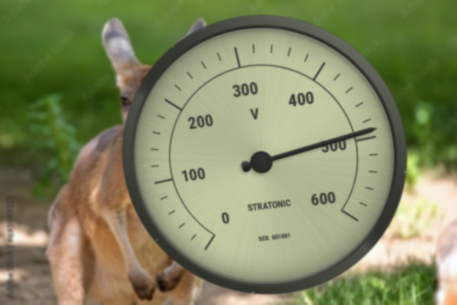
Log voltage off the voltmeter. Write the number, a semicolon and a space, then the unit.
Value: 490; V
